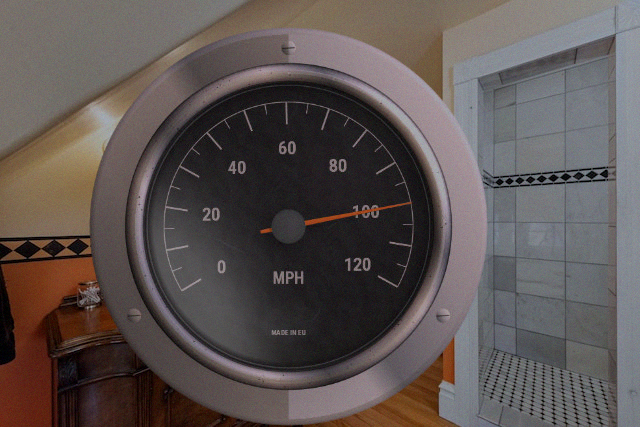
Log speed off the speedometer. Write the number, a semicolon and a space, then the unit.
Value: 100; mph
